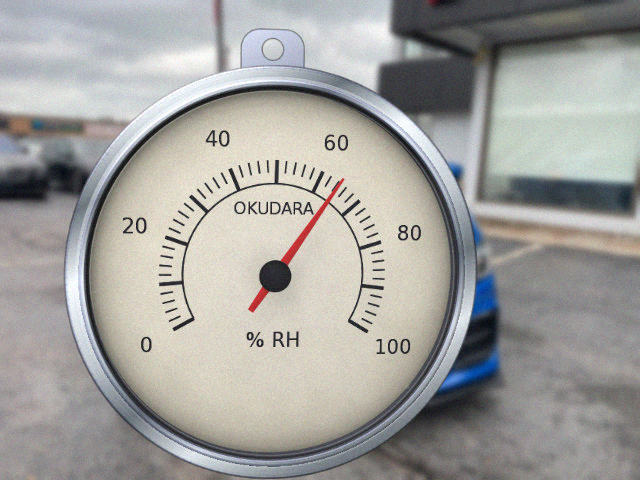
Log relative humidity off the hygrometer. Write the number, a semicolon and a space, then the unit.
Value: 64; %
